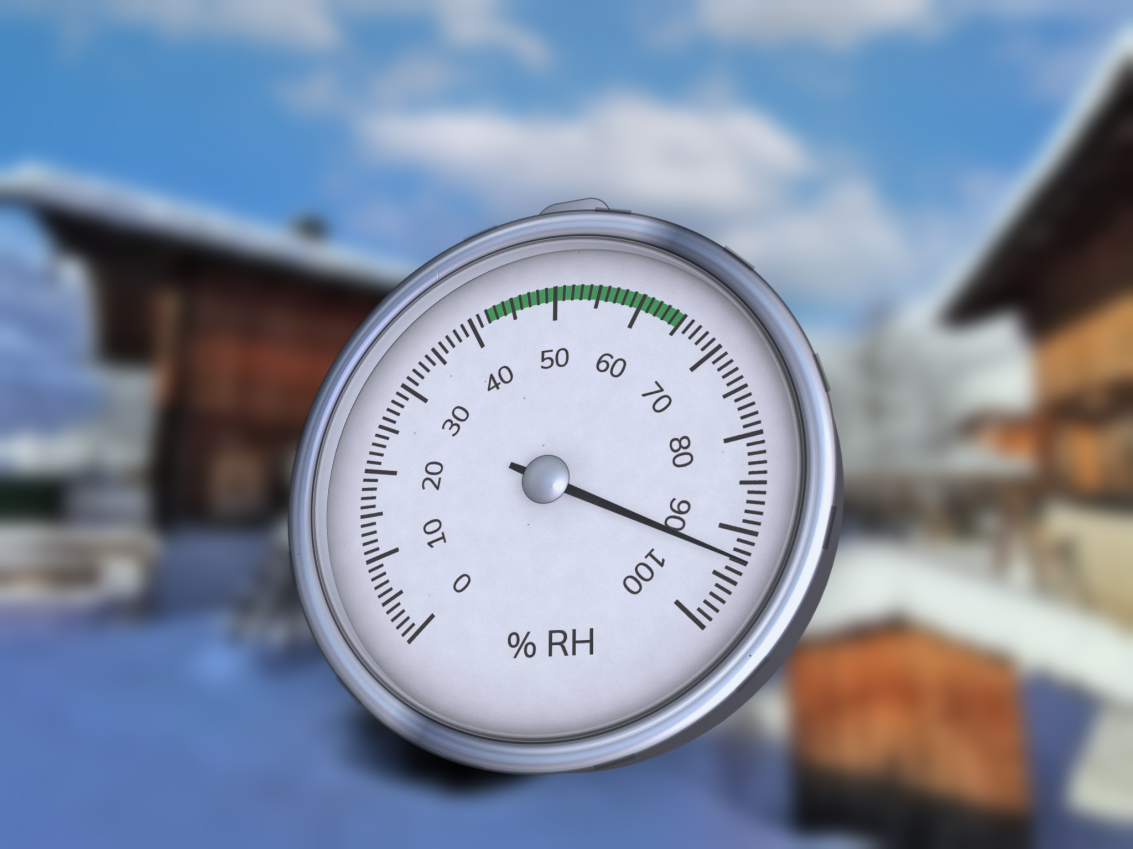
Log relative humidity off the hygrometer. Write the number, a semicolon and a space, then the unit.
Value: 93; %
